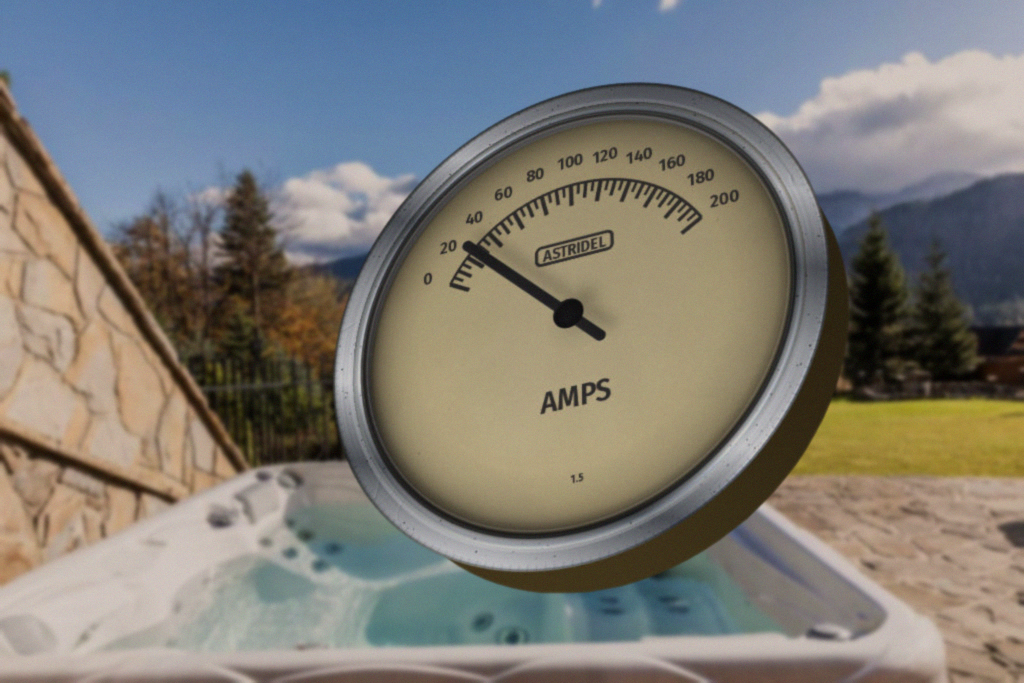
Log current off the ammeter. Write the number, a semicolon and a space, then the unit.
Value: 25; A
